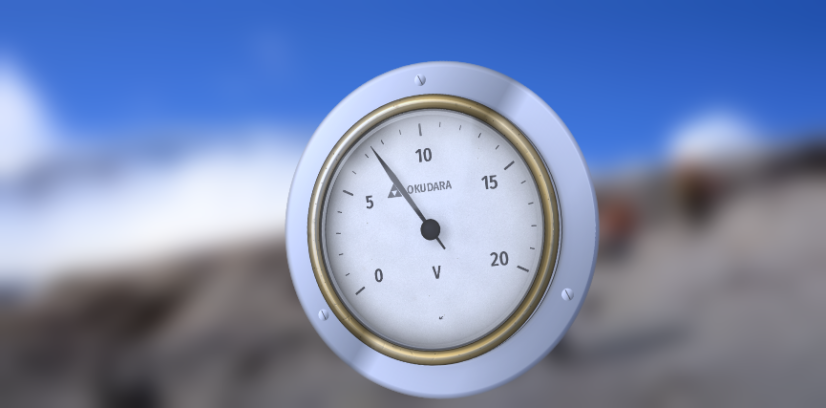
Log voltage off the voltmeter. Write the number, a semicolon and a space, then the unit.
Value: 7.5; V
